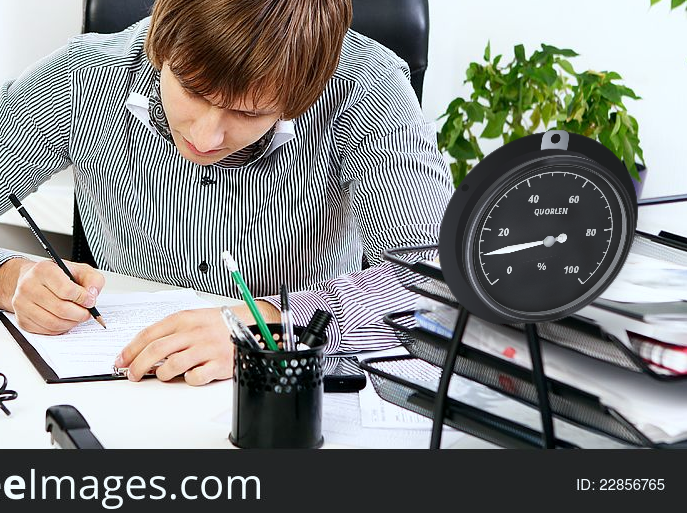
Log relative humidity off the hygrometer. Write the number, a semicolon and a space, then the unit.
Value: 12; %
